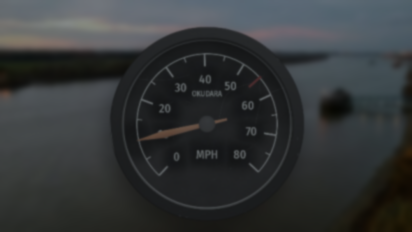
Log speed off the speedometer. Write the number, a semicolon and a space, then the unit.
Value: 10; mph
